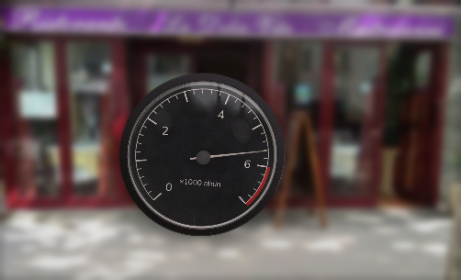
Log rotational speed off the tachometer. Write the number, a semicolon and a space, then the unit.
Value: 5600; rpm
